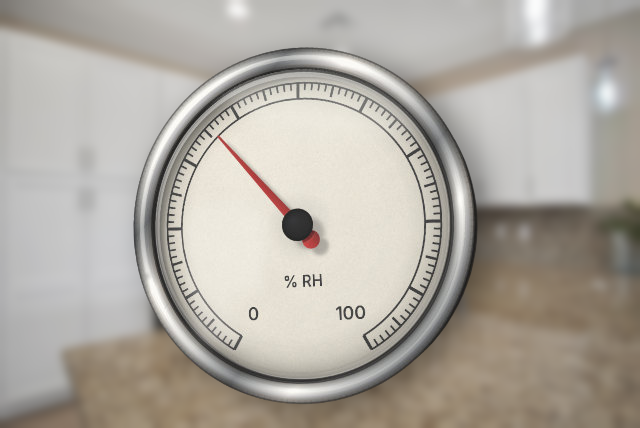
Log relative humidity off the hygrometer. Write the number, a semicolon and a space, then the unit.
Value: 36; %
